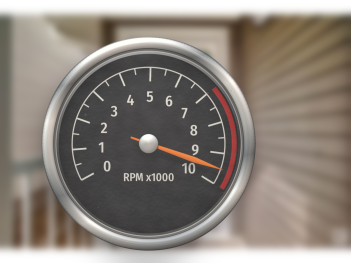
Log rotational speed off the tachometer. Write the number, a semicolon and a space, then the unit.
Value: 9500; rpm
